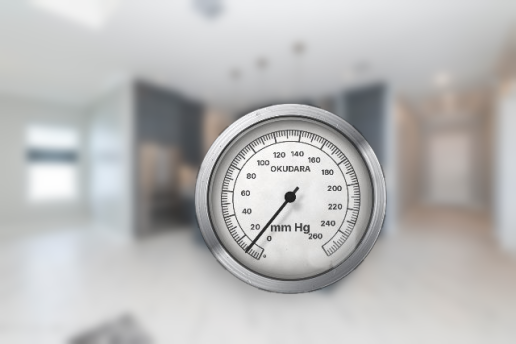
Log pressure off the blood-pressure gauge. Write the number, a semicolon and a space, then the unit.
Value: 10; mmHg
